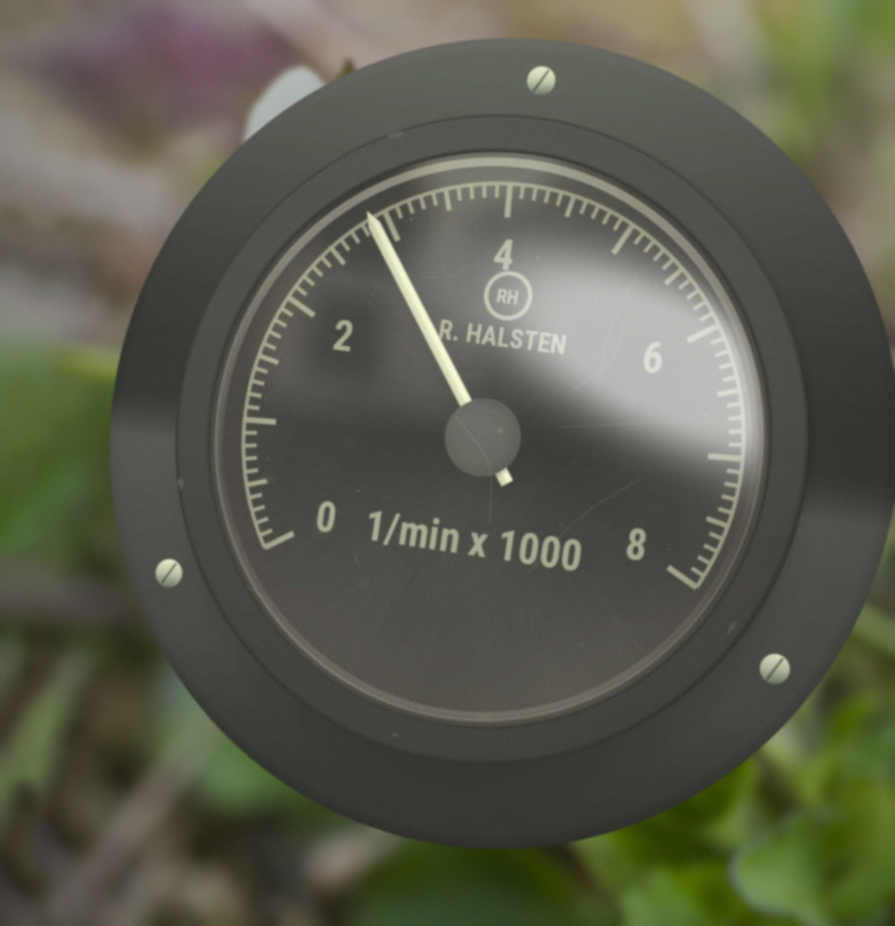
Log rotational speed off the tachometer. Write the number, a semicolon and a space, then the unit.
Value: 2900; rpm
